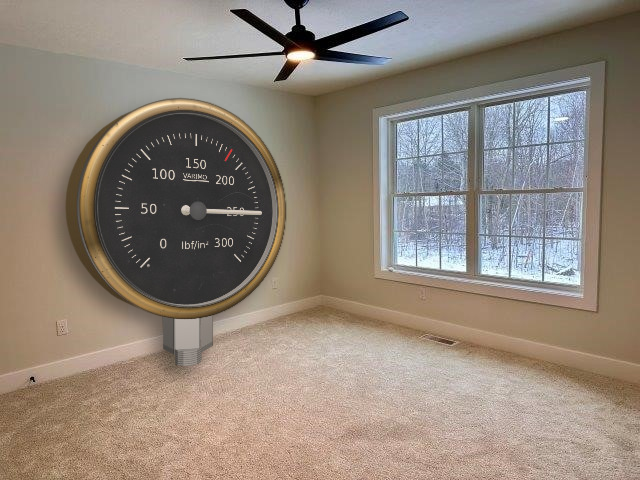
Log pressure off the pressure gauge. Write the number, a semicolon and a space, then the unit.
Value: 250; psi
